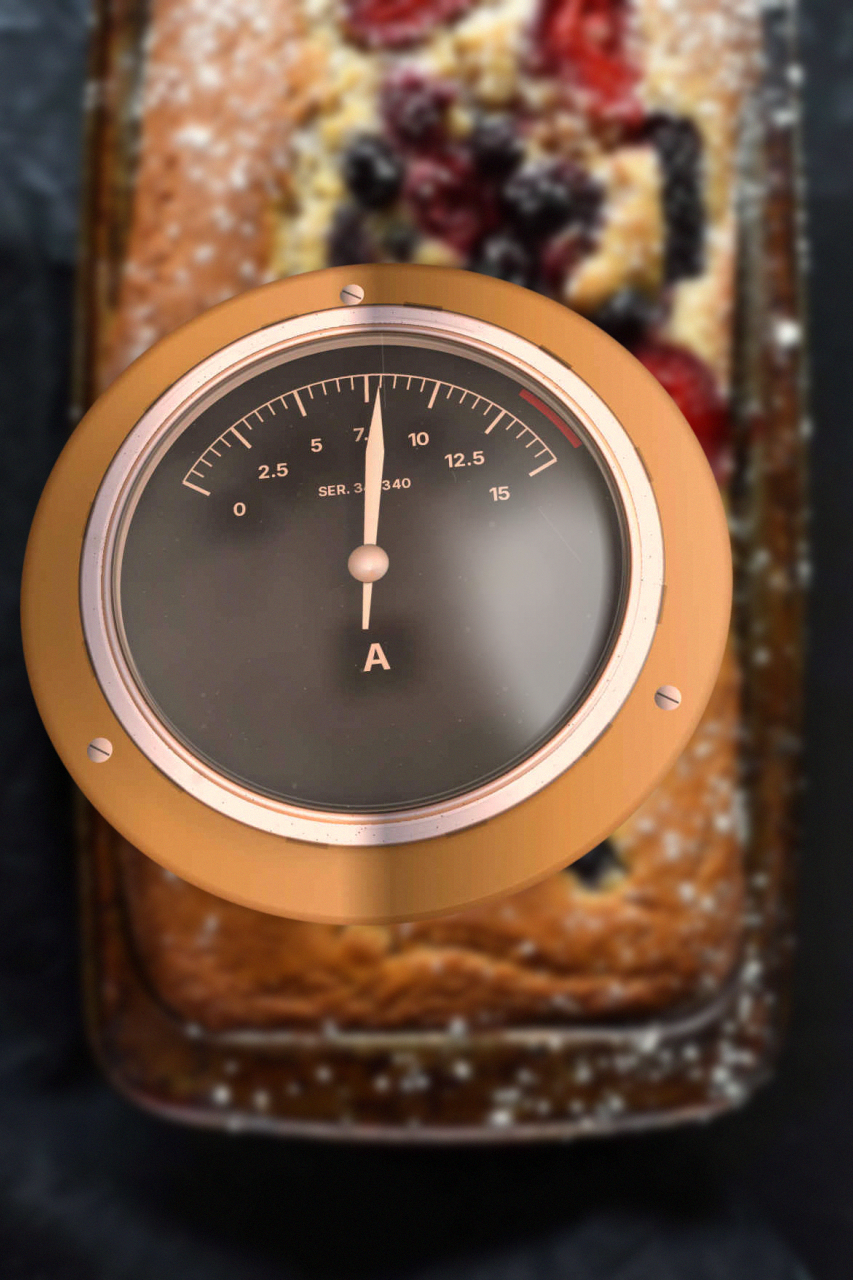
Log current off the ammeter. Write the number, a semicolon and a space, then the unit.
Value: 8; A
